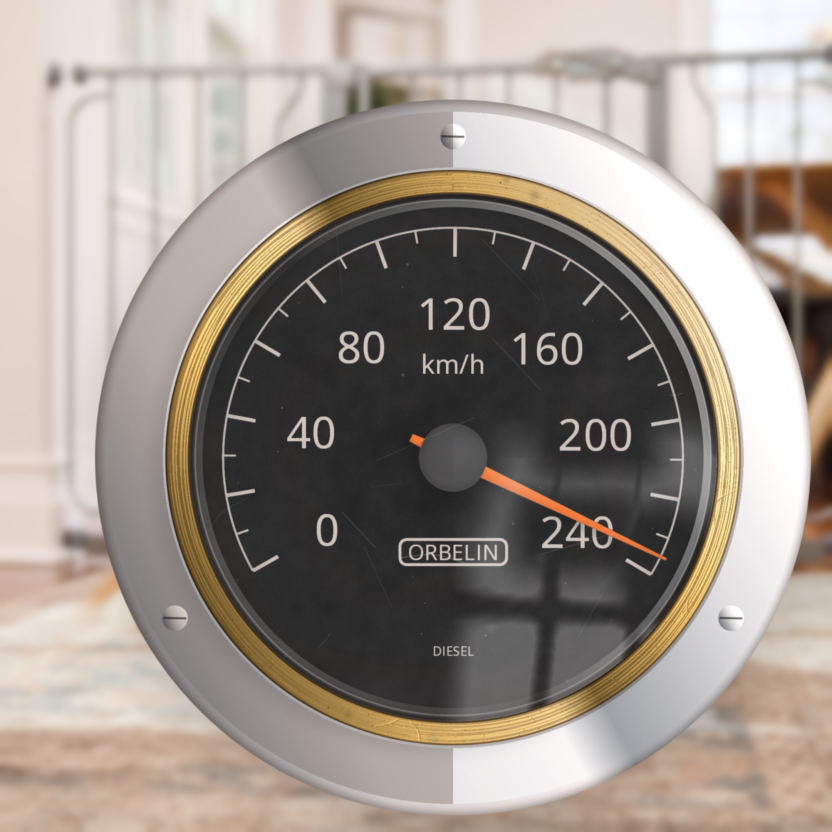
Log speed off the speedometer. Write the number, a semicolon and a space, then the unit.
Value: 235; km/h
